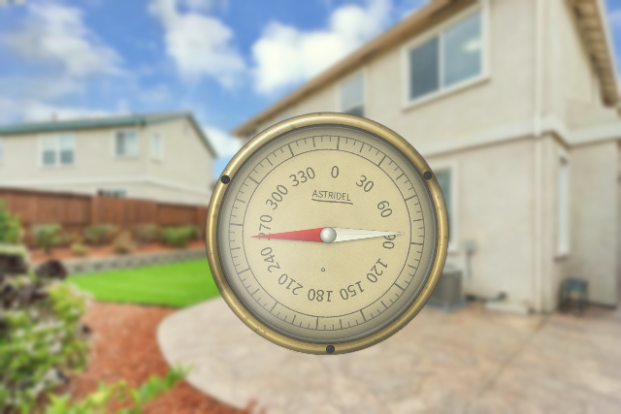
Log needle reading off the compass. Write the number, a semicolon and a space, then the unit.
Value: 262.5; °
